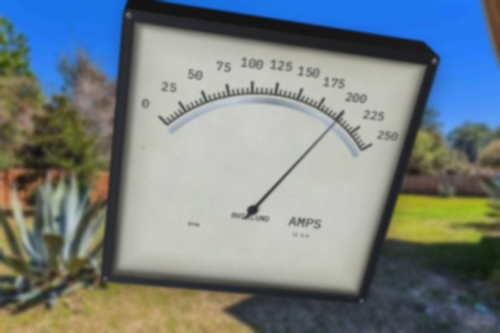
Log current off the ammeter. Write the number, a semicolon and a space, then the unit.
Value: 200; A
